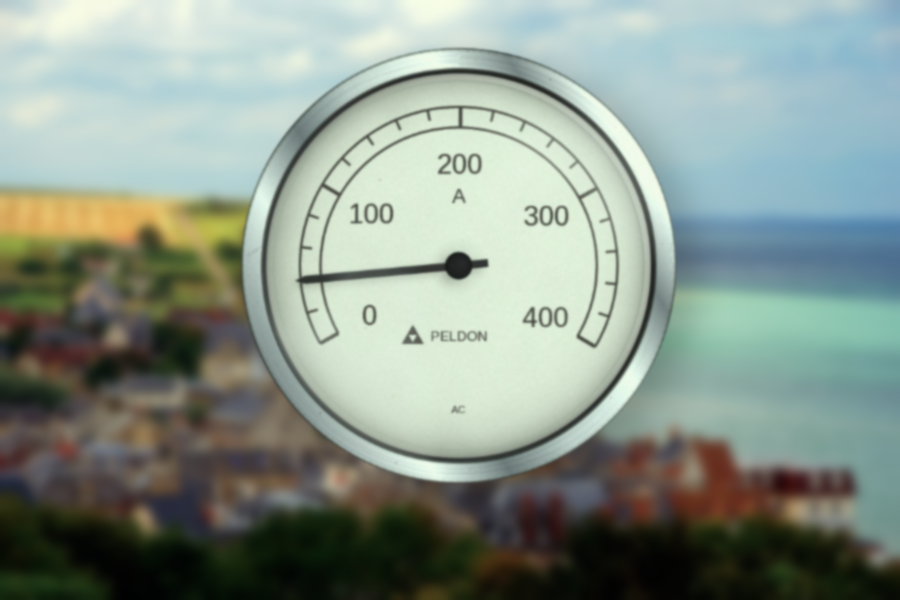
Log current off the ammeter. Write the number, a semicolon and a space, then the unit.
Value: 40; A
